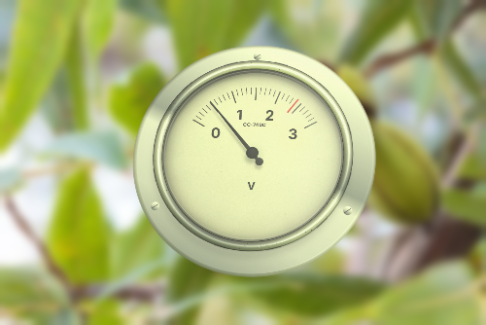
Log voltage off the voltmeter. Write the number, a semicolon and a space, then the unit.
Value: 0.5; V
